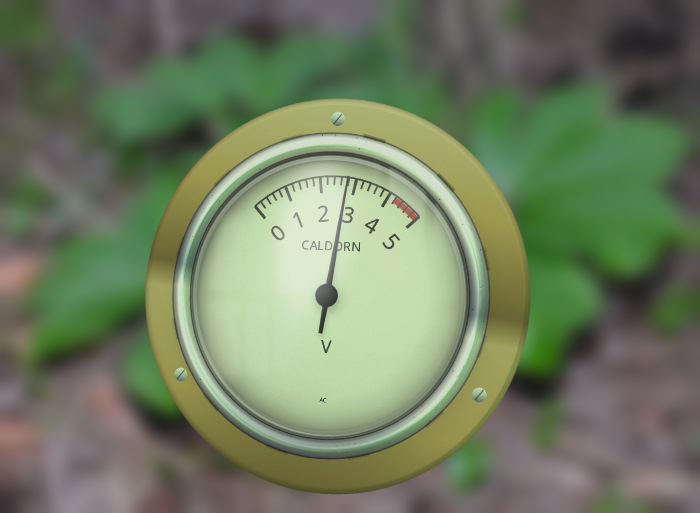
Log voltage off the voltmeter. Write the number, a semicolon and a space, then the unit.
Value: 2.8; V
